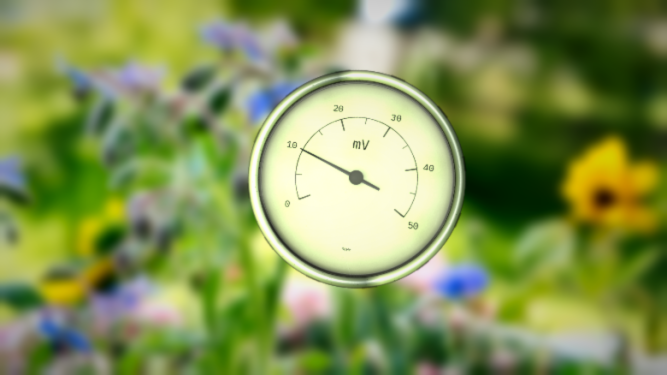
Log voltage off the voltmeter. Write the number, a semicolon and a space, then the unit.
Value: 10; mV
